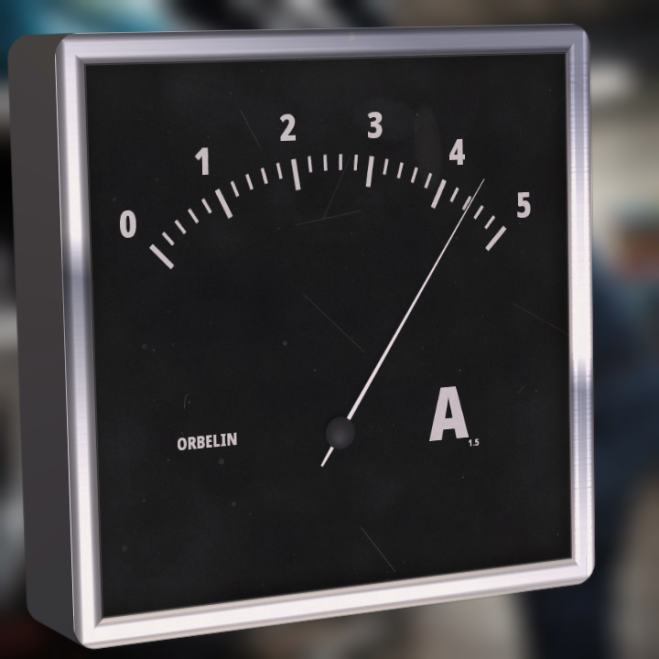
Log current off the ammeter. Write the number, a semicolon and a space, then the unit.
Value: 4.4; A
